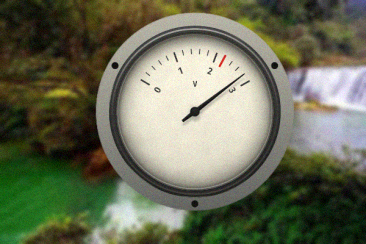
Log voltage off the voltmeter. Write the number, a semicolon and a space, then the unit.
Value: 2.8; V
